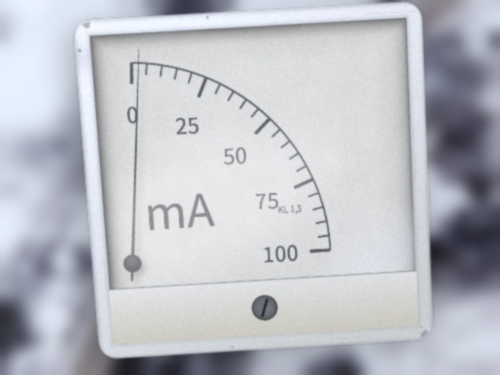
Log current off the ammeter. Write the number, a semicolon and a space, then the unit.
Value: 2.5; mA
